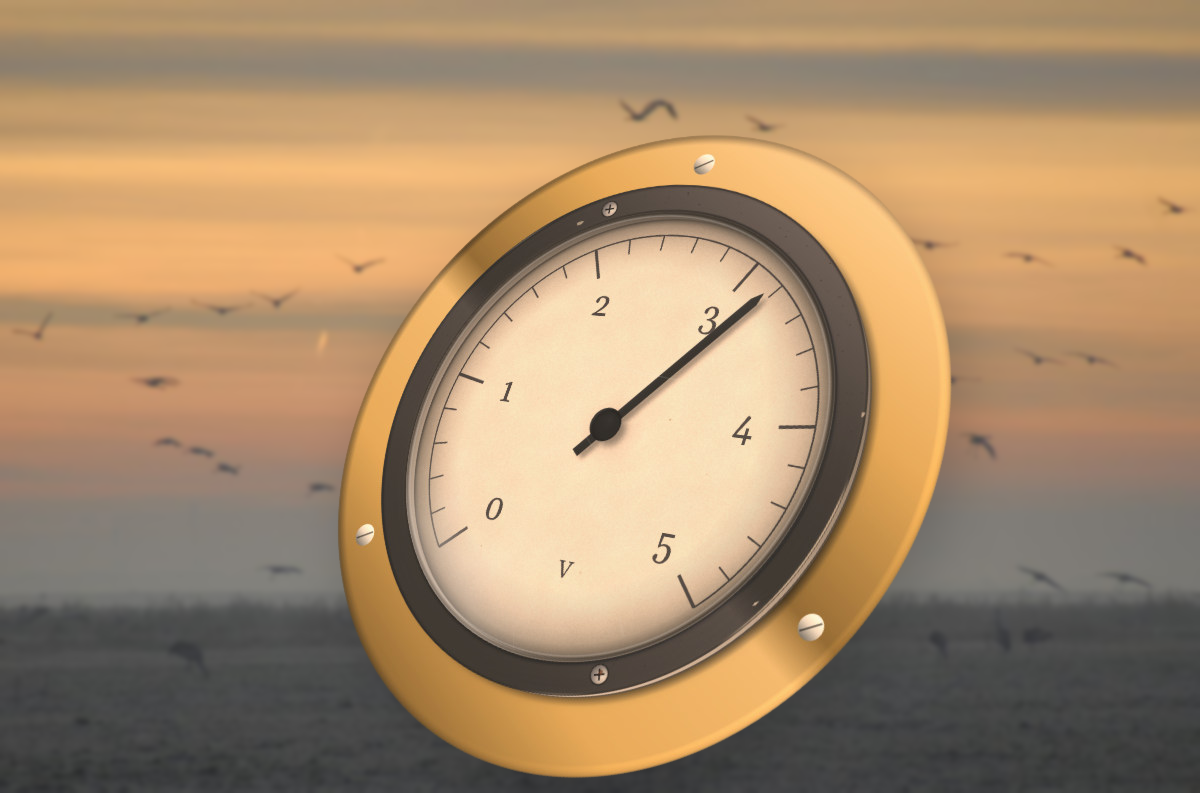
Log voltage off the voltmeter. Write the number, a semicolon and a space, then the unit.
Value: 3.2; V
